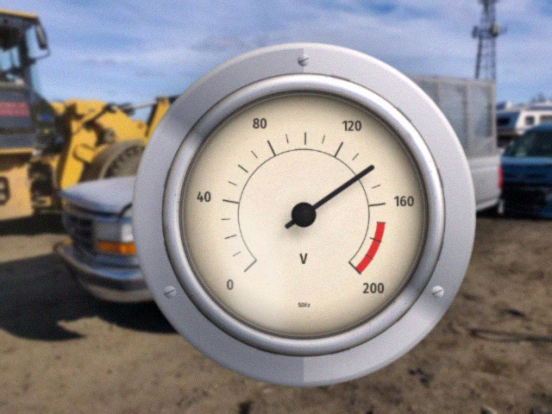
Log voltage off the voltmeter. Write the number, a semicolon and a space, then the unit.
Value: 140; V
